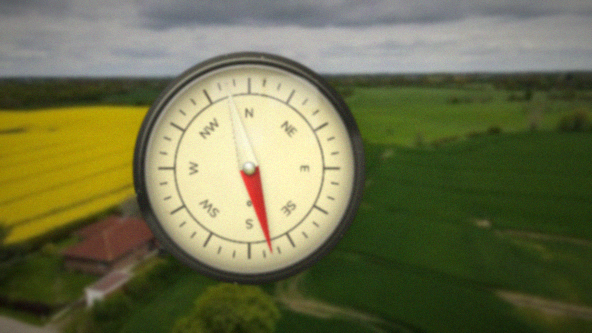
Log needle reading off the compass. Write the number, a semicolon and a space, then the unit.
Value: 165; °
